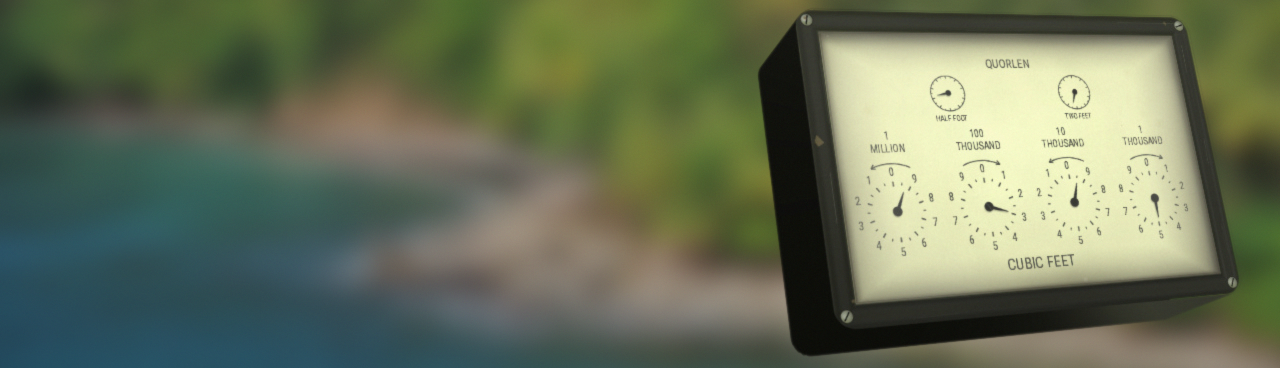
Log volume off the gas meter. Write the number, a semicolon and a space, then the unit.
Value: 929500; ft³
